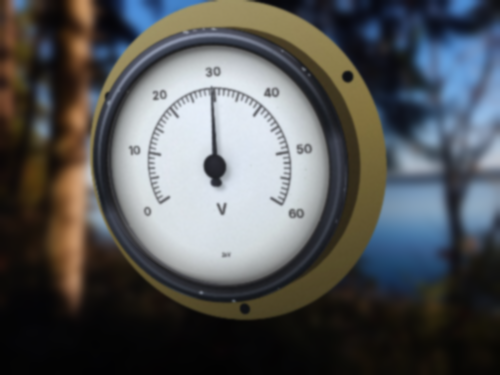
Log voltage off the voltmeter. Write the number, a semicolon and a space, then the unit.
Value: 30; V
